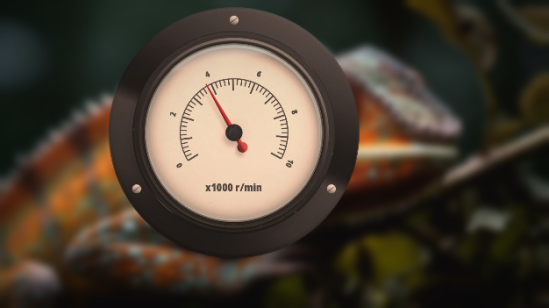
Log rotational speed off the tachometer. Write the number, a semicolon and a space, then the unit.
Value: 3800; rpm
